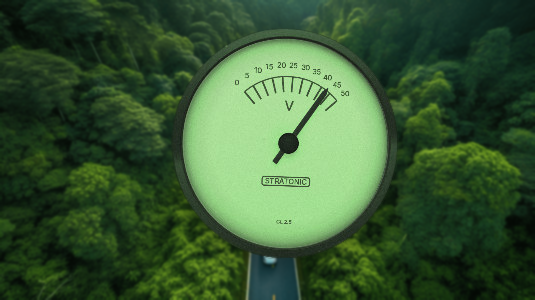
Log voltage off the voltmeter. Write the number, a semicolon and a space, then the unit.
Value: 42.5; V
